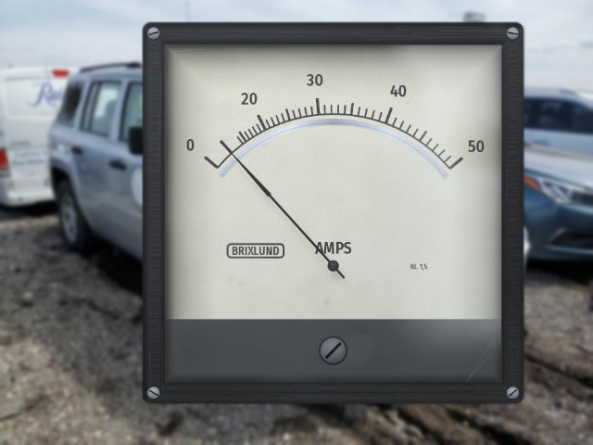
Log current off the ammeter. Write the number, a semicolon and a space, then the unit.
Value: 10; A
